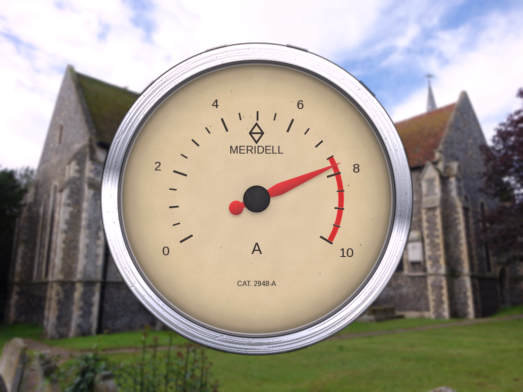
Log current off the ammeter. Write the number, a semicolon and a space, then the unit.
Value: 7.75; A
